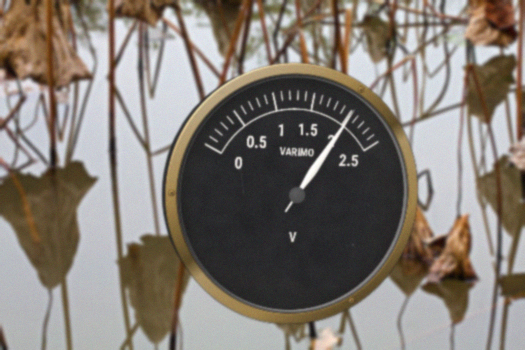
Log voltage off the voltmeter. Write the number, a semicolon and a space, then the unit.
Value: 2; V
